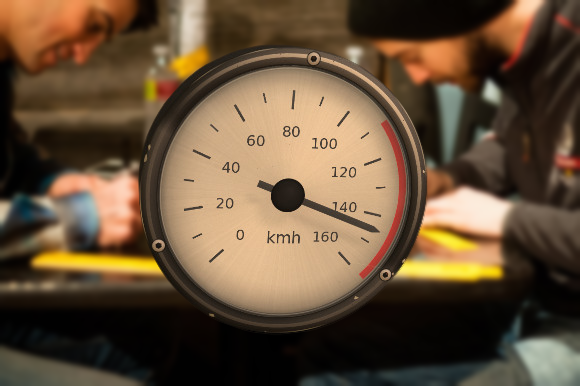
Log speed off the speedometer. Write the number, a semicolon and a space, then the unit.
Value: 145; km/h
